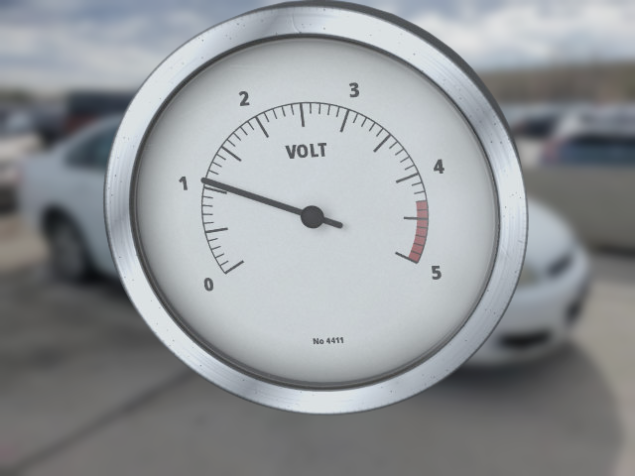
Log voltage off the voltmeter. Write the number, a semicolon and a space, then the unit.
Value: 1.1; V
